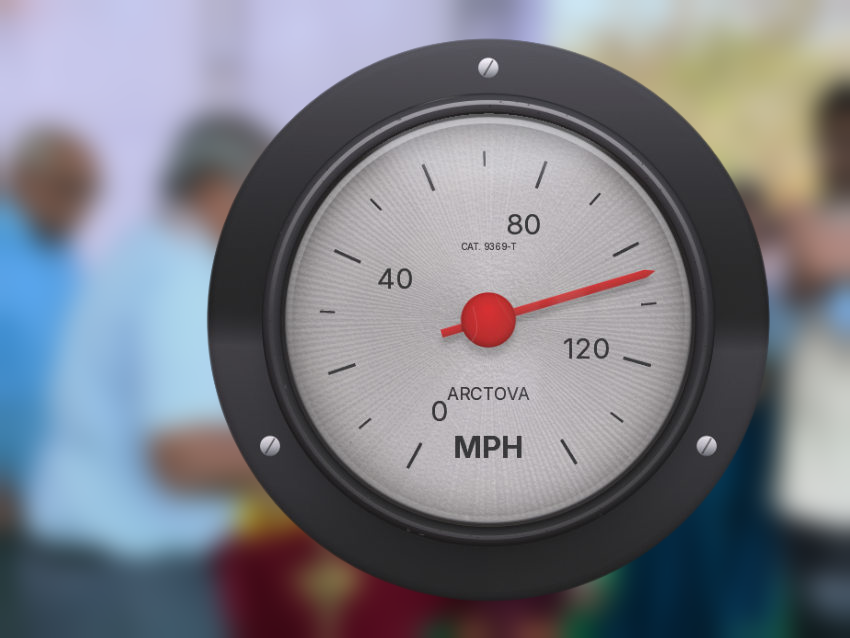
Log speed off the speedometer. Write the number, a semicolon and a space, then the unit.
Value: 105; mph
